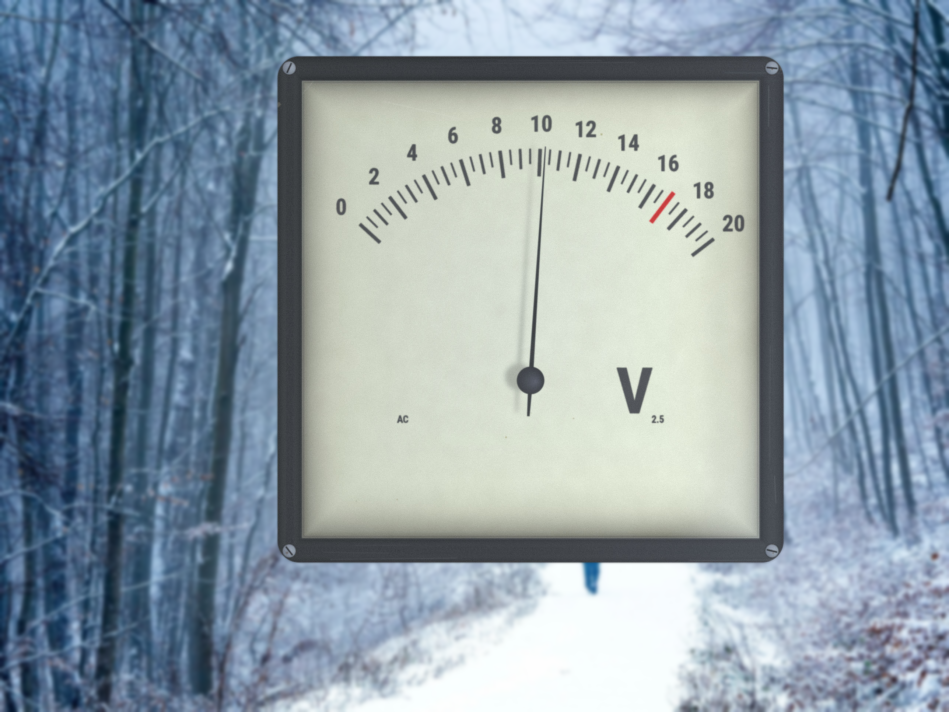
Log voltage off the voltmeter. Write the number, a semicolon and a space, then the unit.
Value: 10.25; V
